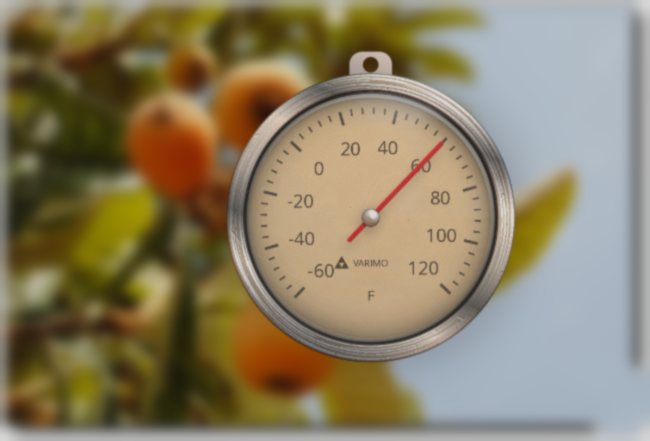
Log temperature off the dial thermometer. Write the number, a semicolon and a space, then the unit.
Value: 60; °F
